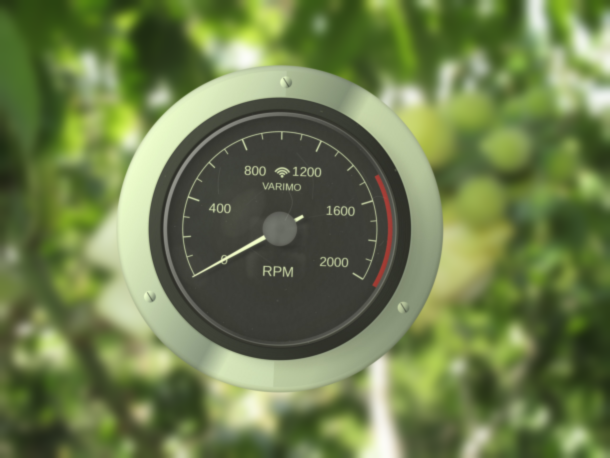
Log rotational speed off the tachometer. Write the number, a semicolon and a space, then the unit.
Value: 0; rpm
